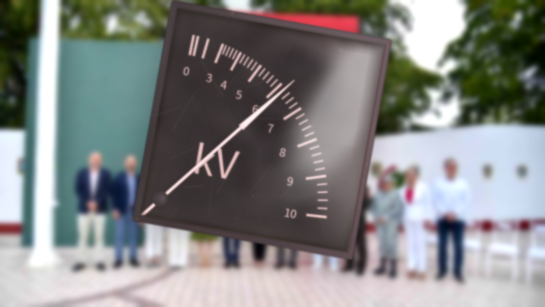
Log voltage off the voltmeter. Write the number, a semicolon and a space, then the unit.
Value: 6.2; kV
